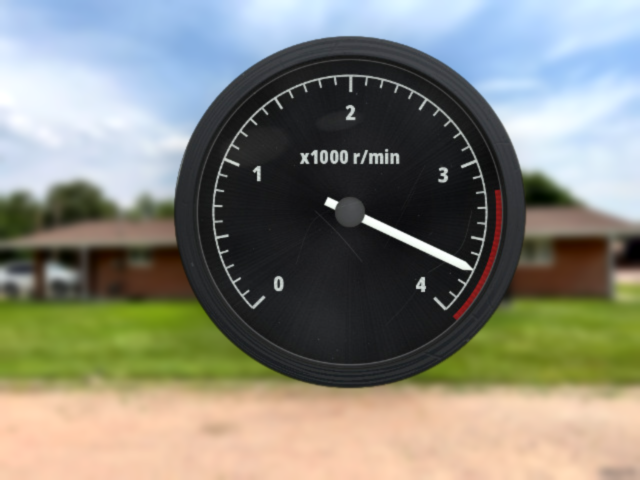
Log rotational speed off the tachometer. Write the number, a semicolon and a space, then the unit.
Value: 3700; rpm
